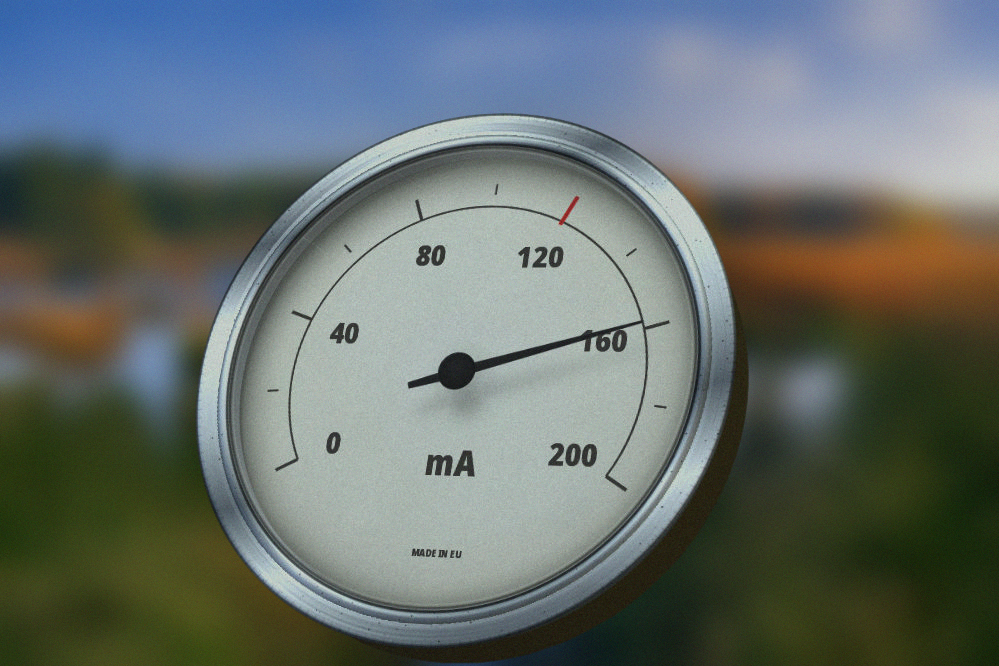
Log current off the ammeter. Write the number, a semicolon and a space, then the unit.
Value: 160; mA
